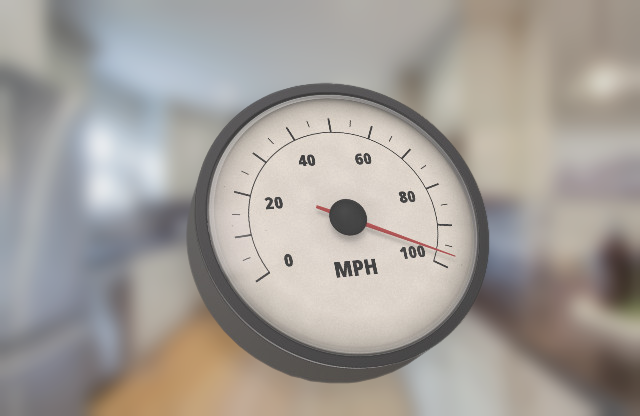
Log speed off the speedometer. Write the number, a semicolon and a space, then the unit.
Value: 97.5; mph
